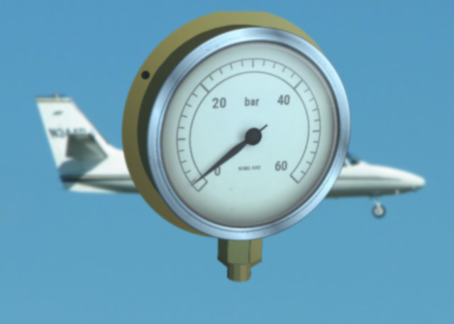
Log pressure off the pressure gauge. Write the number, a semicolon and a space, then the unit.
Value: 2; bar
